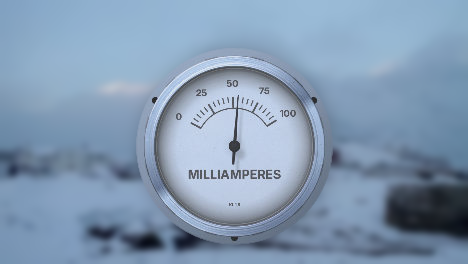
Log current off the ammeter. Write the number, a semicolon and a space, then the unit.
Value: 55; mA
